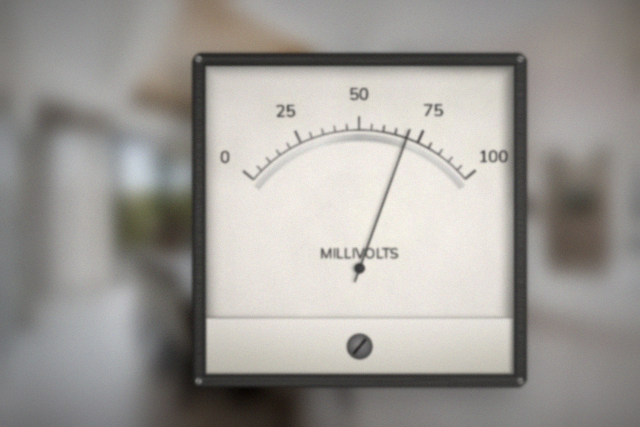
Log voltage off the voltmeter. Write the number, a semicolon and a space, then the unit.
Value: 70; mV
